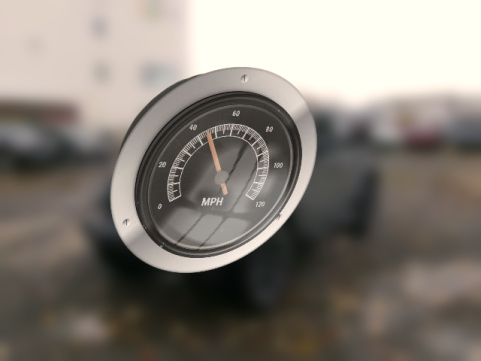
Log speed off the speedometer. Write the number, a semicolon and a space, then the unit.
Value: 45; mph
